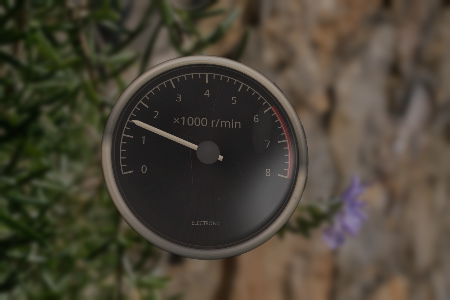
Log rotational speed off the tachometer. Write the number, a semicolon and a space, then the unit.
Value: 1400; rpm
